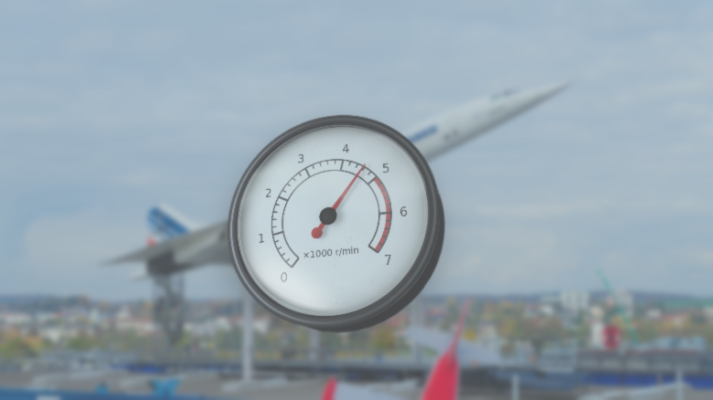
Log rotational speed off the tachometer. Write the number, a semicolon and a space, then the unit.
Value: 4600; rpm
